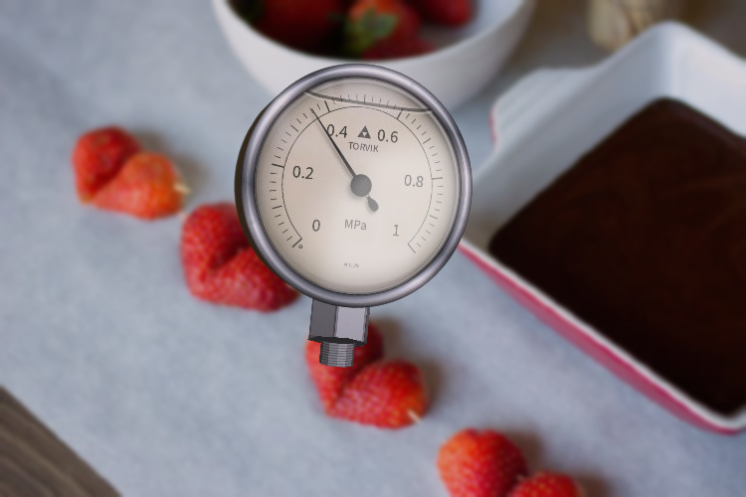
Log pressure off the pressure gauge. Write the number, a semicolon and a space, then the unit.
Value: 0.36; MPa
